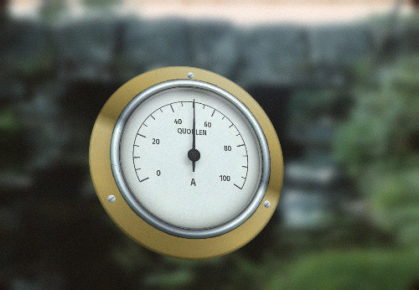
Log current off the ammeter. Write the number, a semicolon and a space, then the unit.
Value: 50; A
